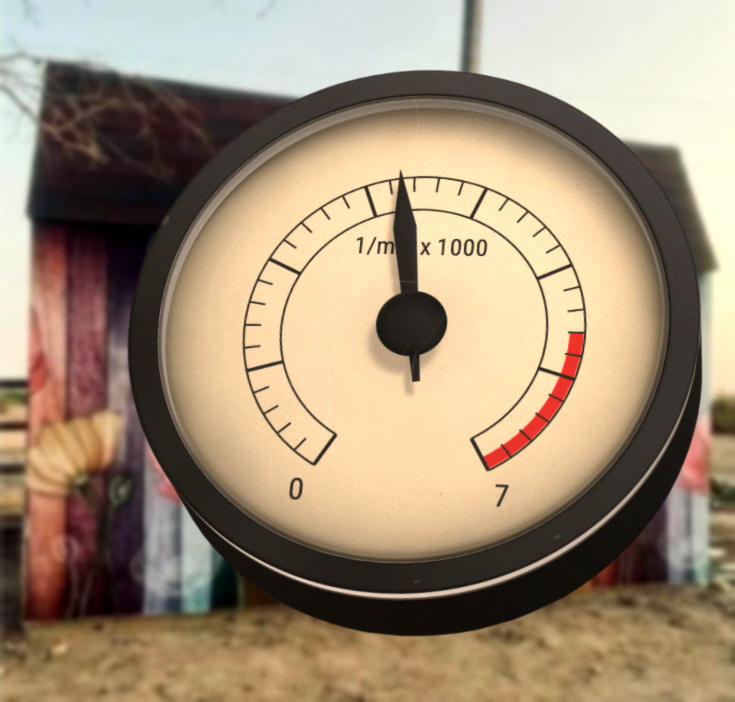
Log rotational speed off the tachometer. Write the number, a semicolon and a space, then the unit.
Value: 3300; rpm
